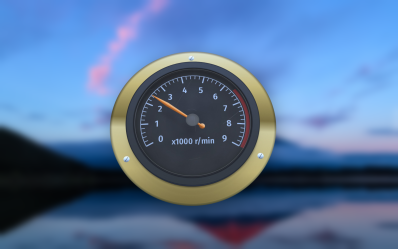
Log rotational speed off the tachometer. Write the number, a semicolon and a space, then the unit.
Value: 2400; rpm
